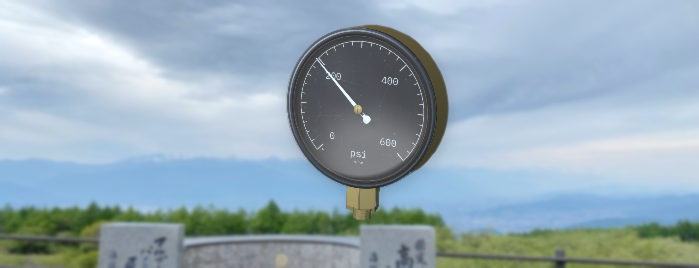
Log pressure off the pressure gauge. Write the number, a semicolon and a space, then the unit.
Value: 200; psi
